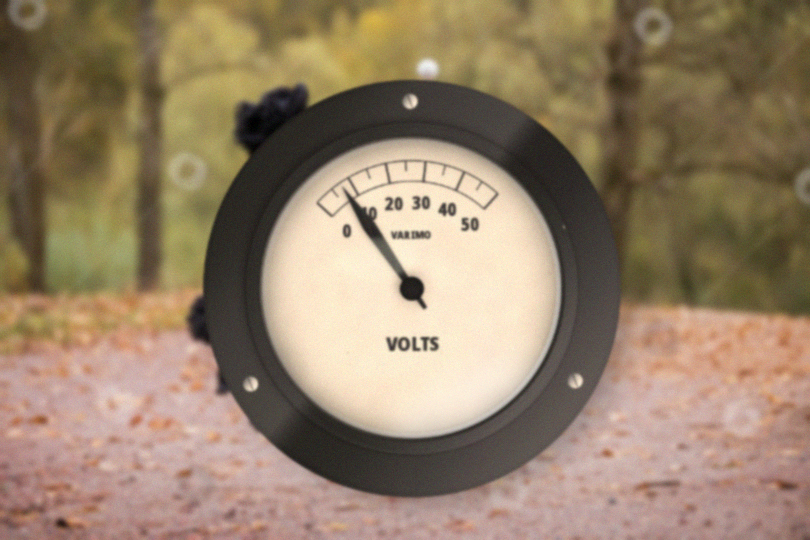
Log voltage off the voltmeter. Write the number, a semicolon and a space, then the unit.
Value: 7.5; V
